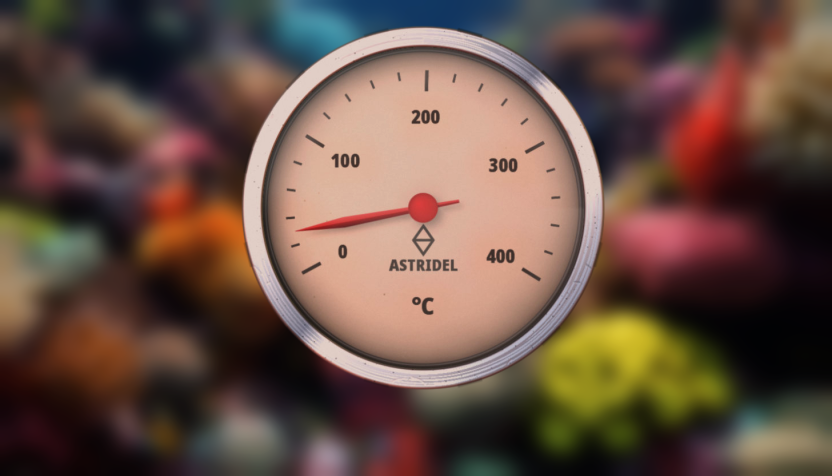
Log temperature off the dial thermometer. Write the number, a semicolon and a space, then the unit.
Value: 30; °C
